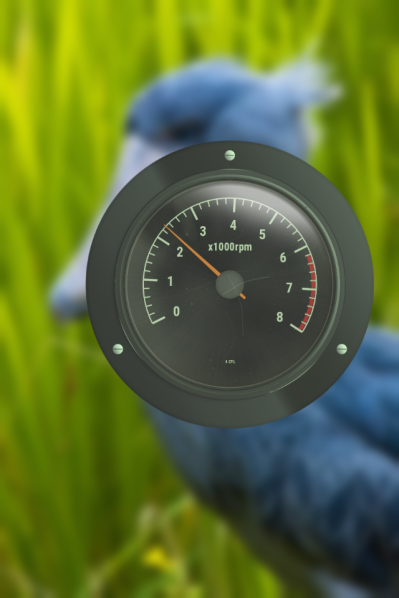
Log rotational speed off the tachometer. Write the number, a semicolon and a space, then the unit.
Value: 2300; rpm
